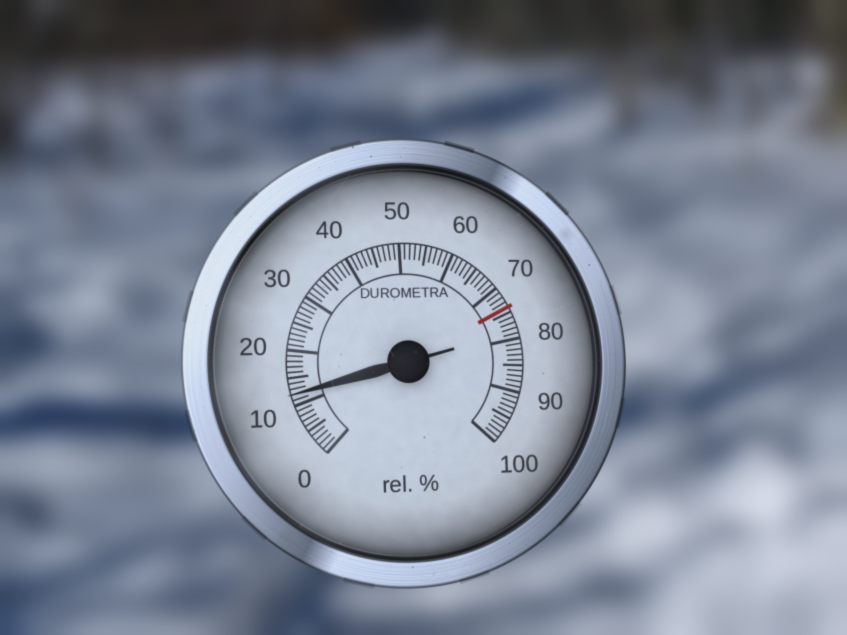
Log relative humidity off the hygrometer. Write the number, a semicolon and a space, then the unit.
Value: 12; %
